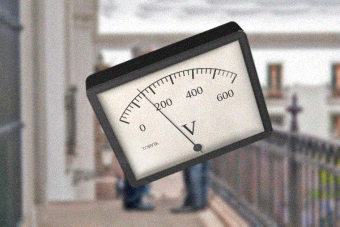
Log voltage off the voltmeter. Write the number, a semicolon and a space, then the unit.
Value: 160; V
